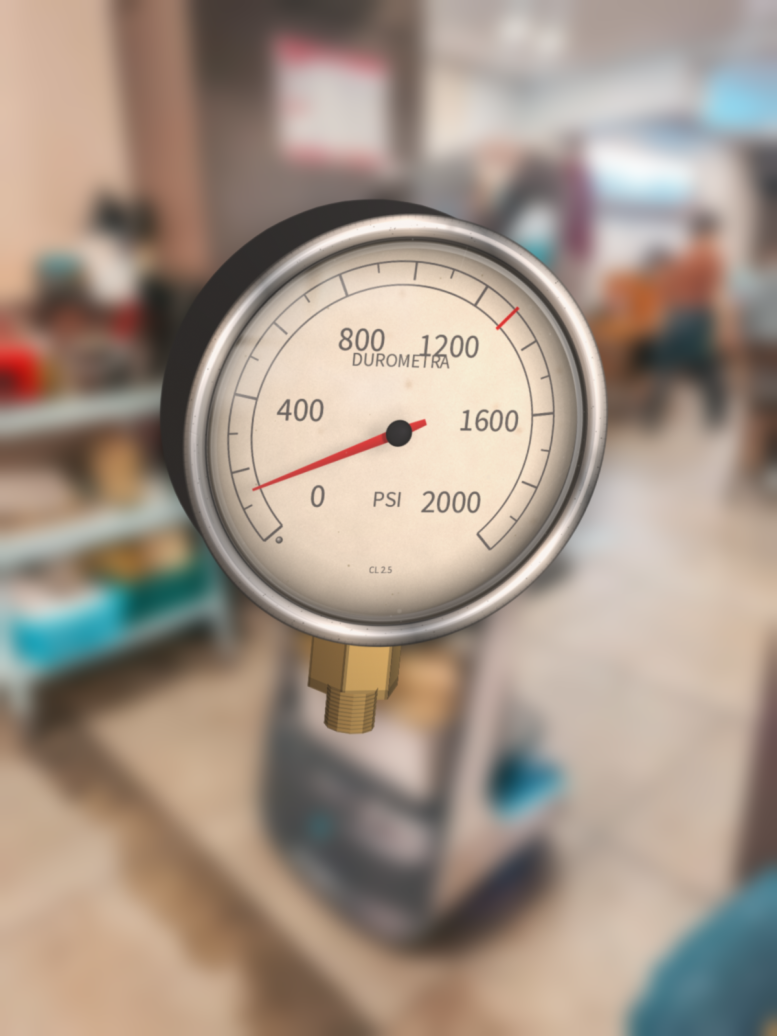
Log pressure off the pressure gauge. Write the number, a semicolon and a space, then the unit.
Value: 150; psi
